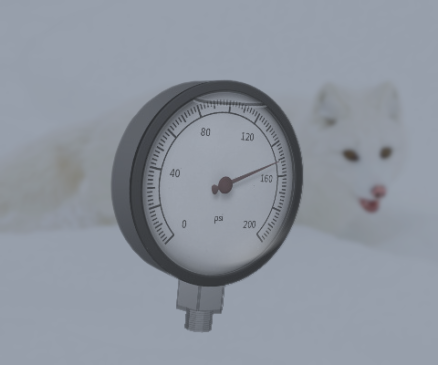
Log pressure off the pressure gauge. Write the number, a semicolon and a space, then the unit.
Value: 150; psi
